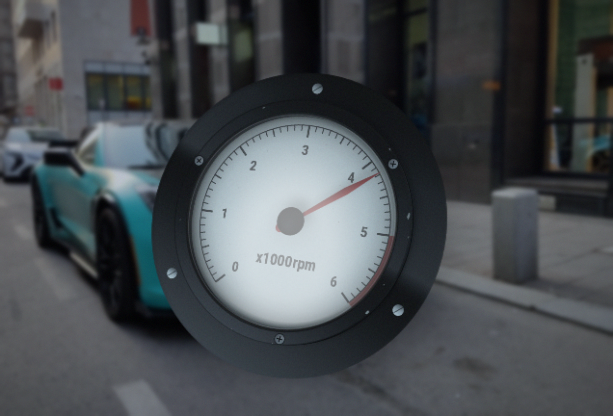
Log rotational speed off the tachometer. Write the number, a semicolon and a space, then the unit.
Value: 4200; rpm
